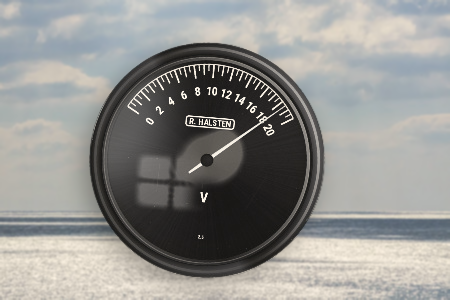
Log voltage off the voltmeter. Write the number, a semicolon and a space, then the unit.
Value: 18.5; V
